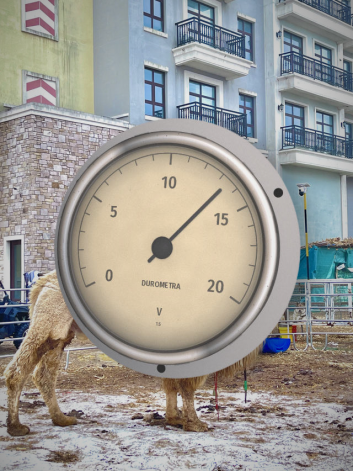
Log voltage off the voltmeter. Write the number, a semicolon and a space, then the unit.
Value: 13.5; V
